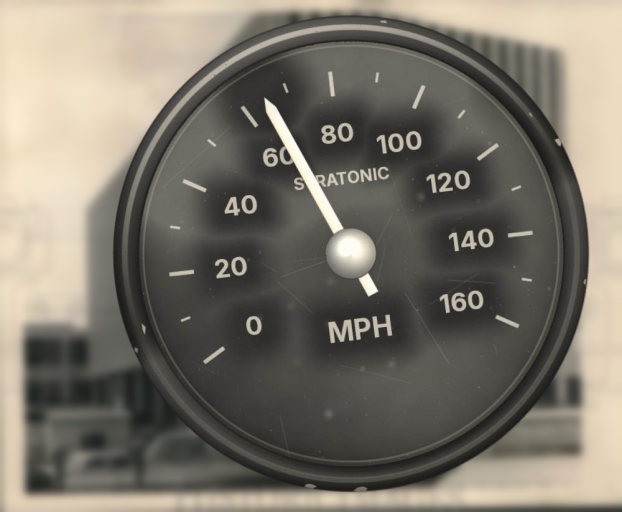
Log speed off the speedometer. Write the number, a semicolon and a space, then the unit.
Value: 65; mph
